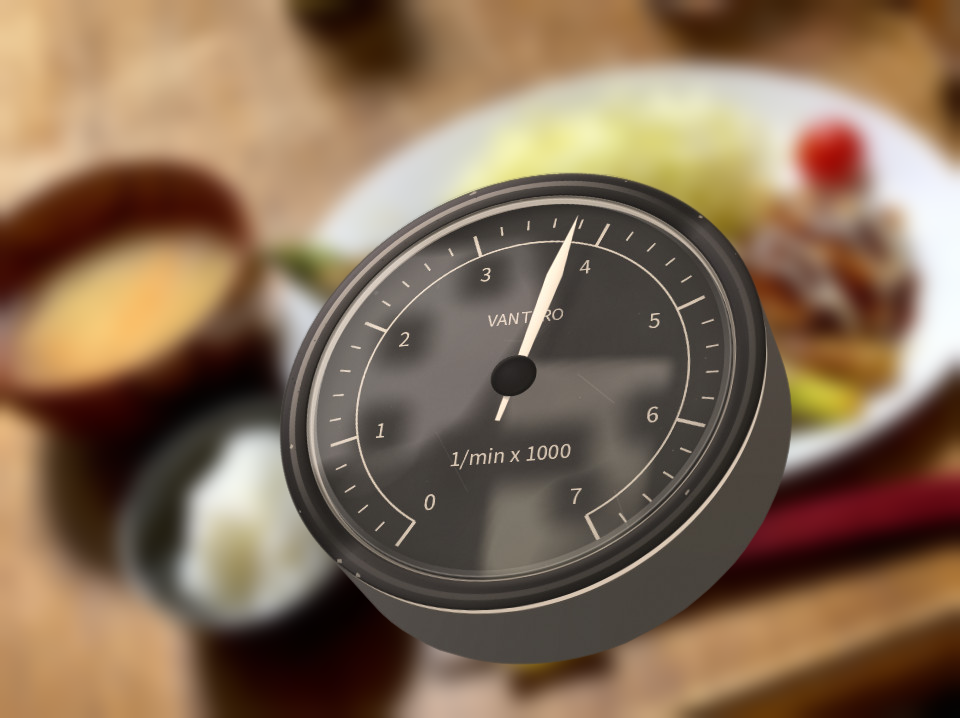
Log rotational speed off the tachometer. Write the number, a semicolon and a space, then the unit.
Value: 3800; rpm
